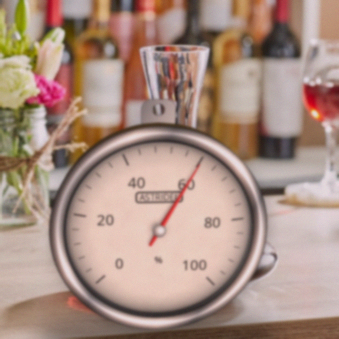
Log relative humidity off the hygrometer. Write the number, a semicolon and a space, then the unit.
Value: 60; %
